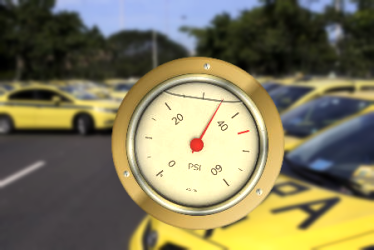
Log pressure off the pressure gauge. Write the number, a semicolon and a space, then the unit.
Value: 35; psi
